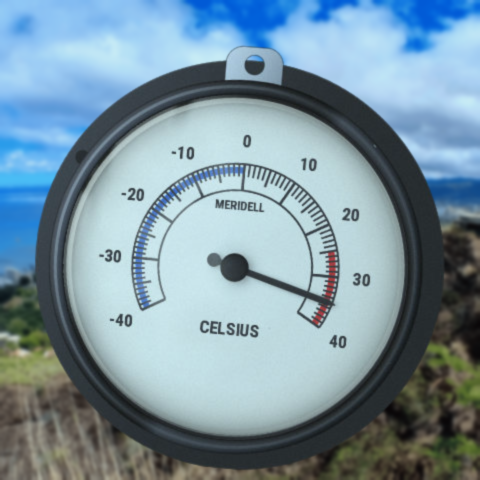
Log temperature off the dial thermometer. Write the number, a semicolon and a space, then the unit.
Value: 35; °C
